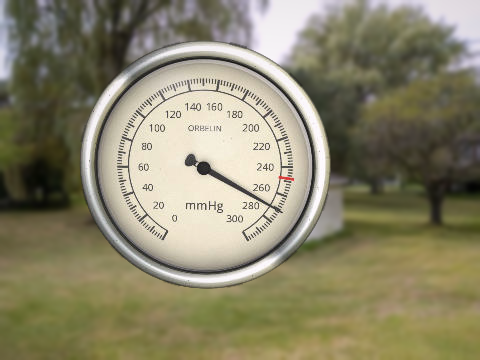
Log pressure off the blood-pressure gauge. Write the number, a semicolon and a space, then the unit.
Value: 270; mmHg
